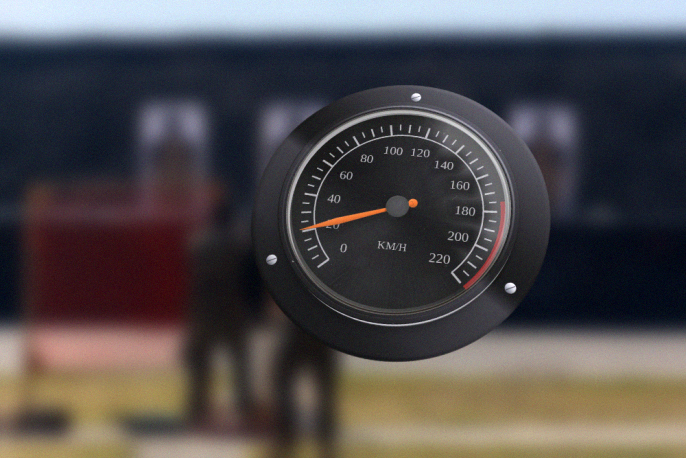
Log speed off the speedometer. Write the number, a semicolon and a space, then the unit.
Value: 20; km/h
